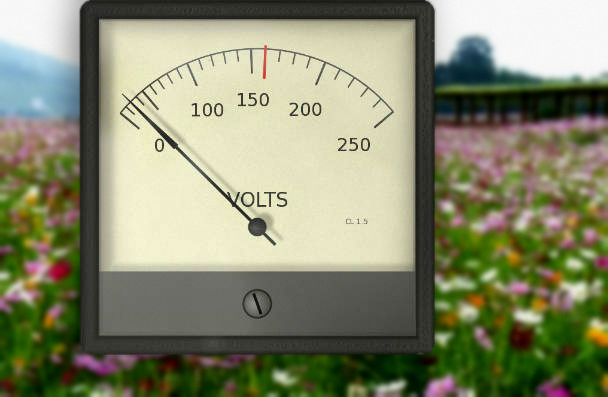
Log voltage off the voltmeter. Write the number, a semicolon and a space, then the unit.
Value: 30; V
